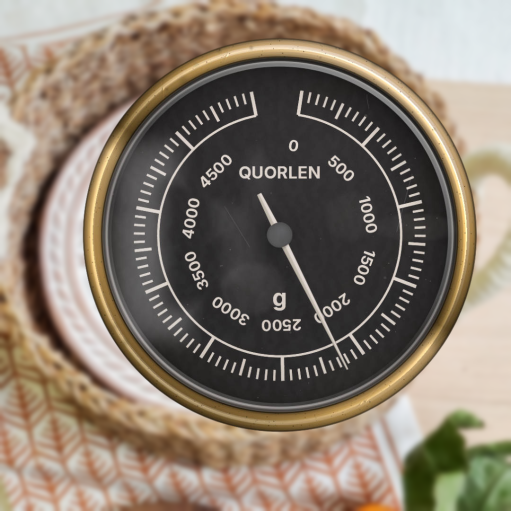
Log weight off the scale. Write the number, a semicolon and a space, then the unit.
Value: 2125; g
